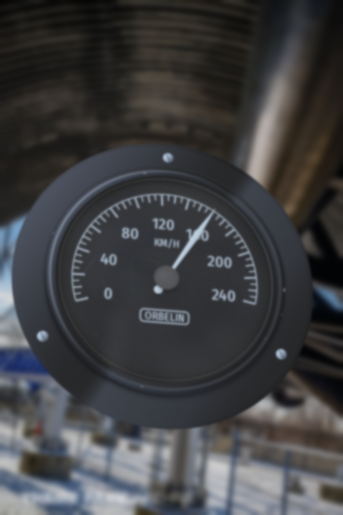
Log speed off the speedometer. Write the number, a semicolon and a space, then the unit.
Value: 160; km/h
